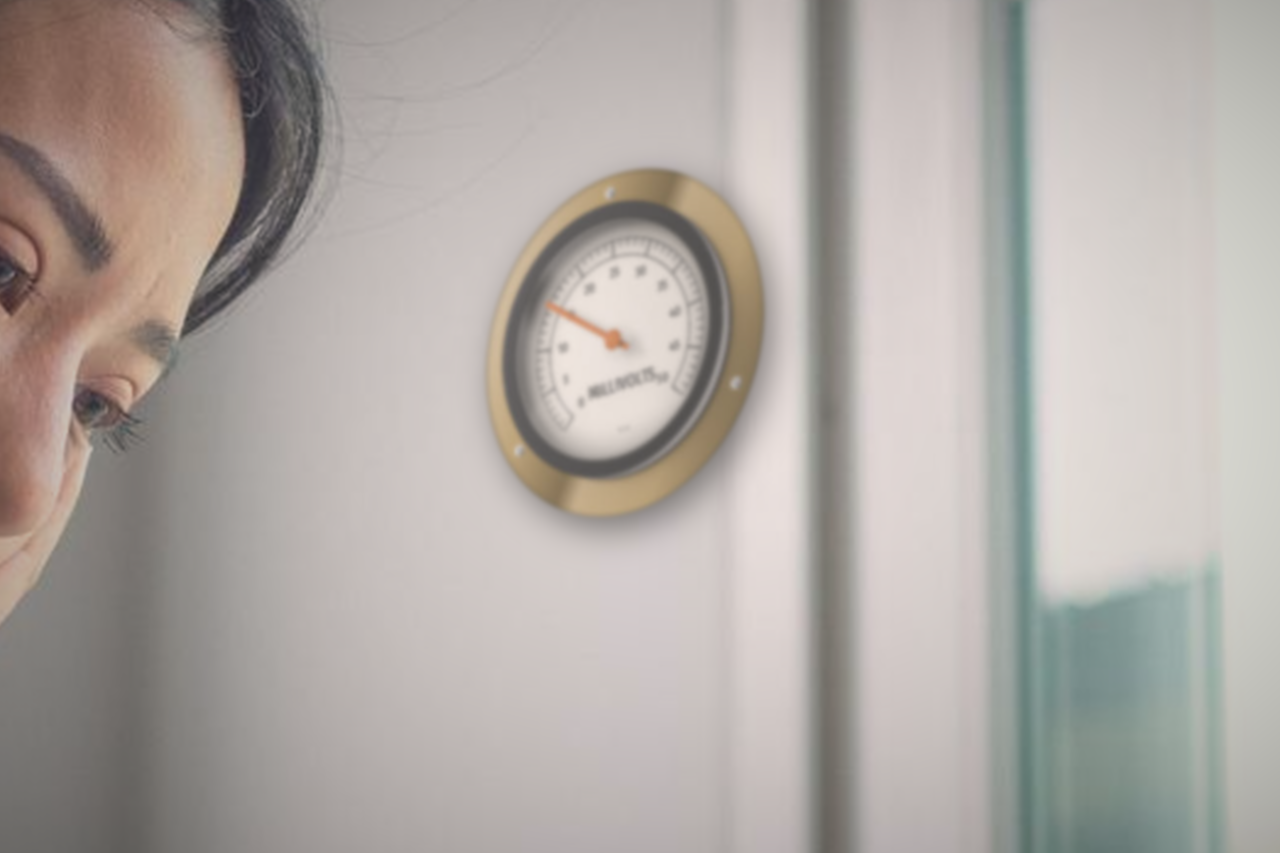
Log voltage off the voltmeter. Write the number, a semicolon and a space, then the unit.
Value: 15; mV
